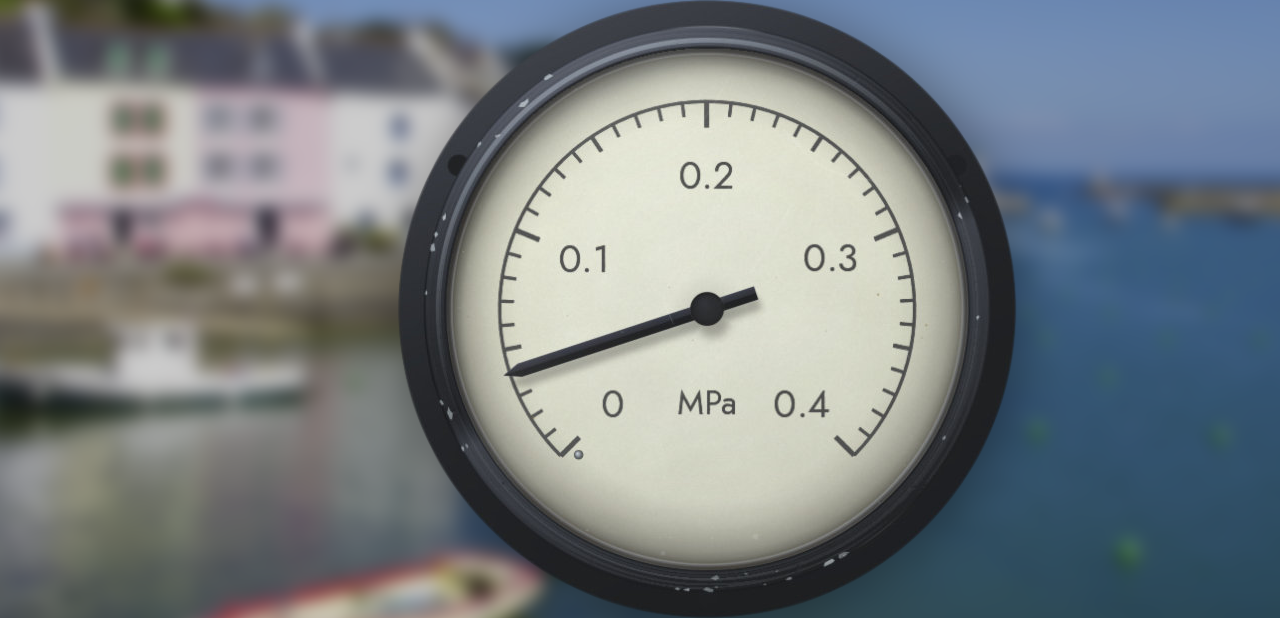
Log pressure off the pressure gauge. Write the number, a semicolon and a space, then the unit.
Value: 0.04; MPa
